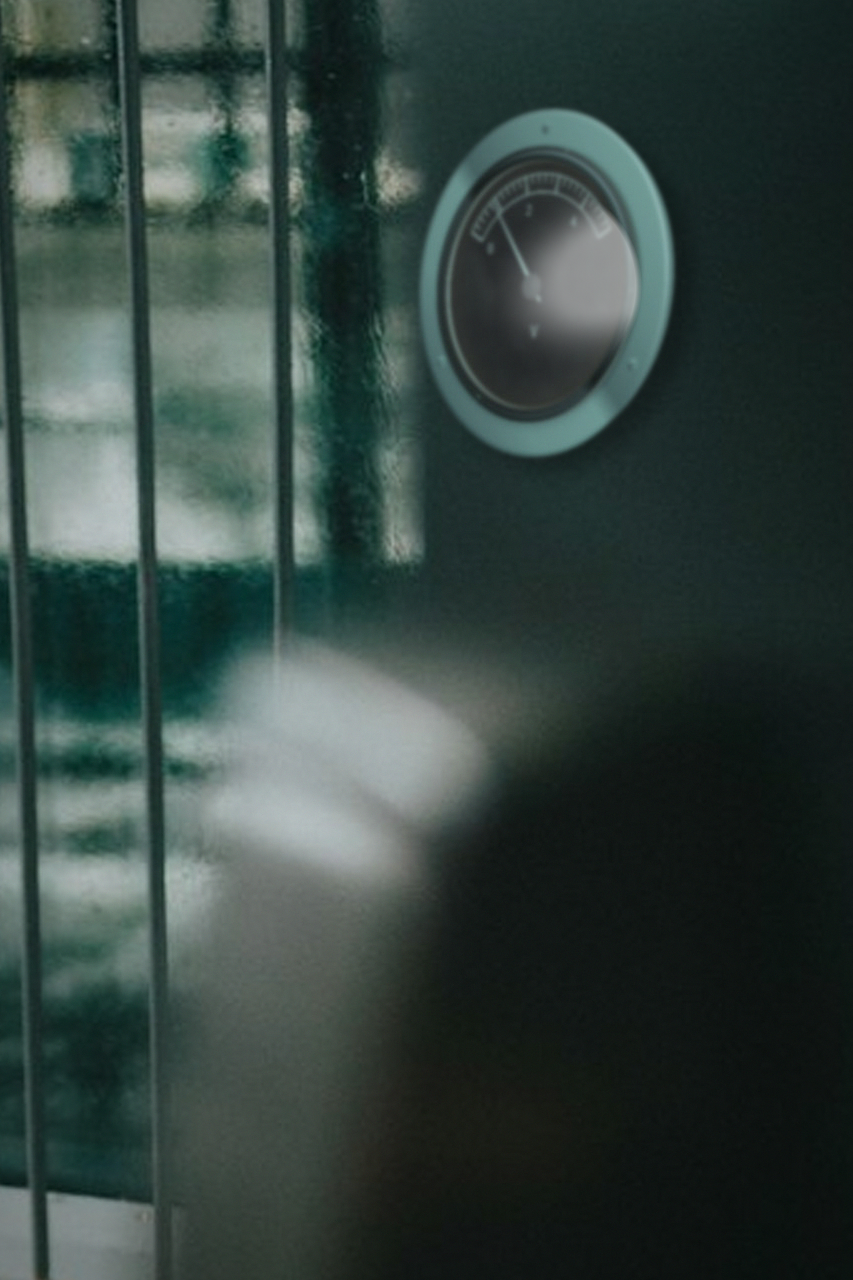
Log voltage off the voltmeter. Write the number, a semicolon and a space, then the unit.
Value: 1; V
